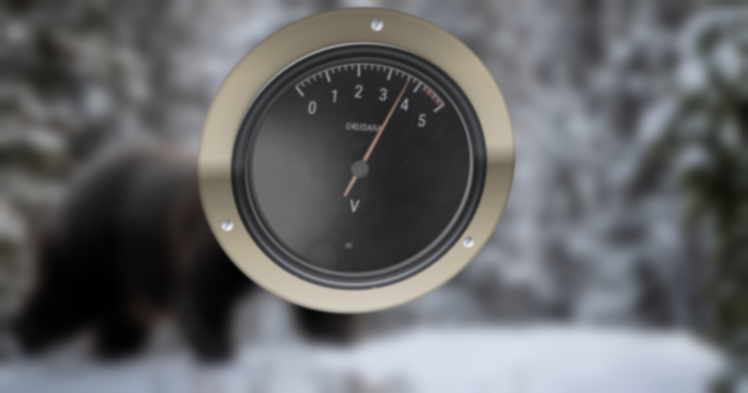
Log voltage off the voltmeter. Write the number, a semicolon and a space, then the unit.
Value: 3.6; V
